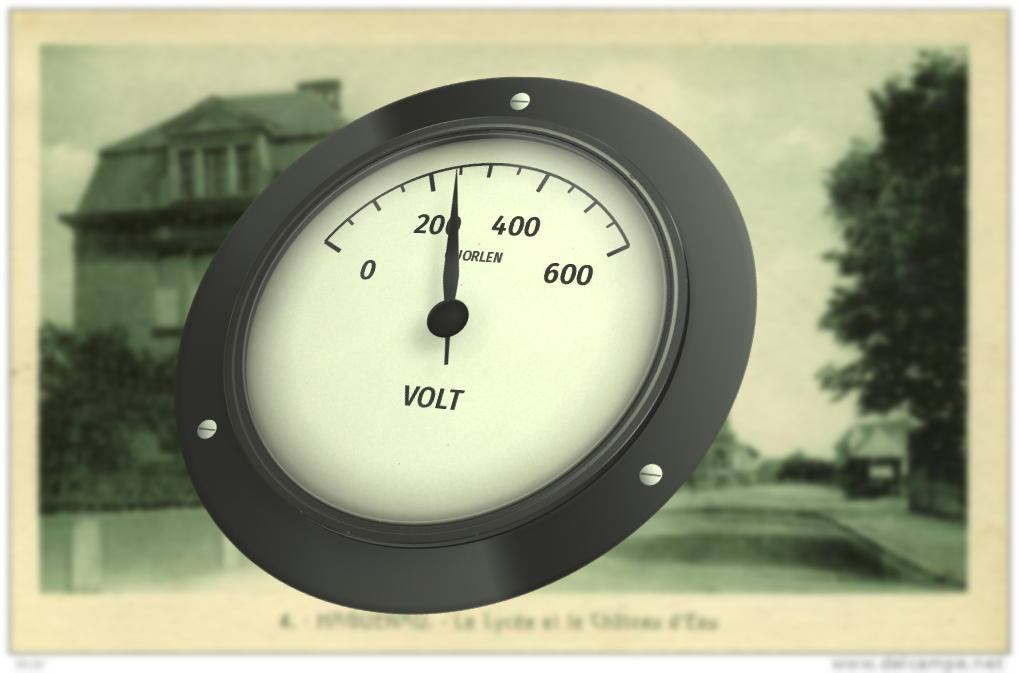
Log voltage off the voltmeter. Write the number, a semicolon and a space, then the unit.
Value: 250; V
